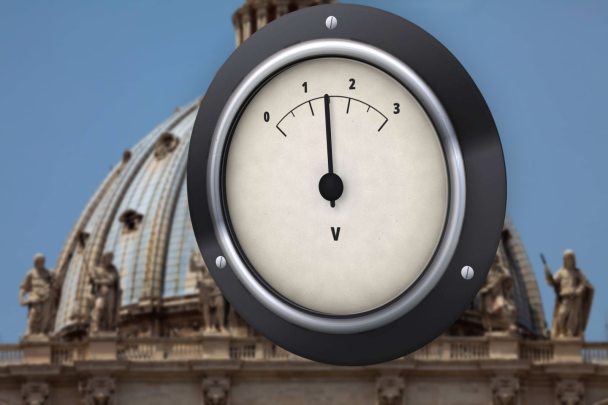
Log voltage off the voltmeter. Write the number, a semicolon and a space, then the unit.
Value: 1.5; V
